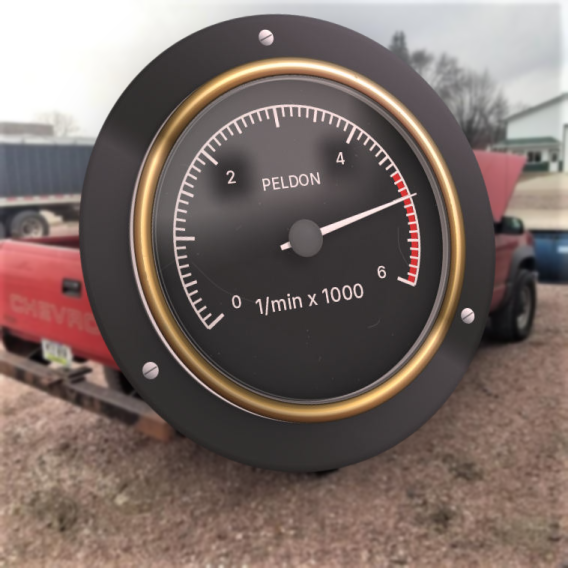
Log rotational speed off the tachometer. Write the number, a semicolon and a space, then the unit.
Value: 5000; rpm
